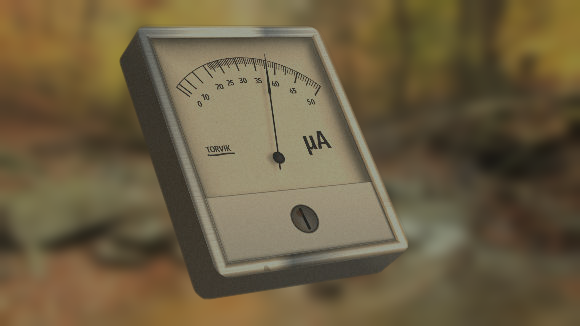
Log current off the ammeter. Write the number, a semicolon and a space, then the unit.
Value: 37.5; µA
